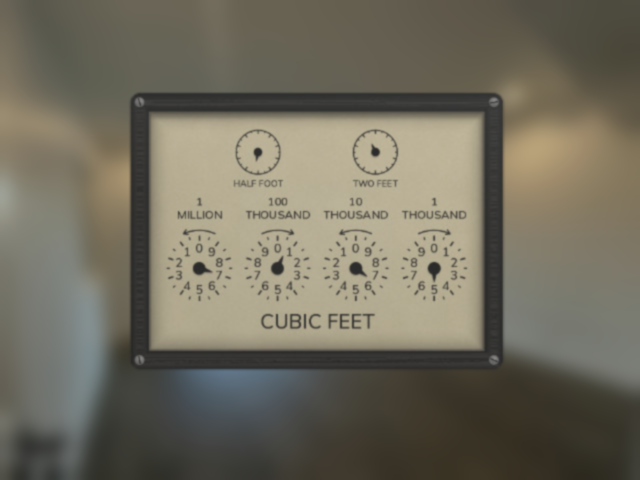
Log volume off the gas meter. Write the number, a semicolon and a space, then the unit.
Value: 706500; ft³
